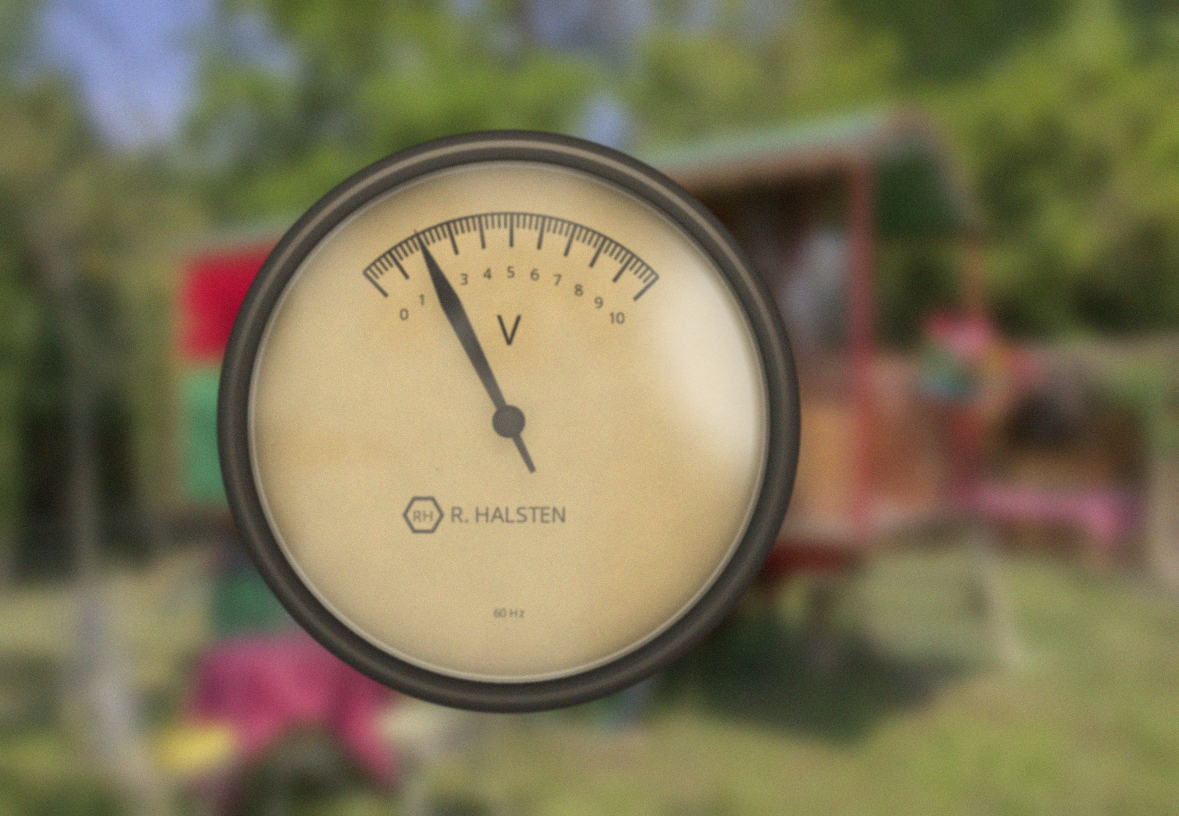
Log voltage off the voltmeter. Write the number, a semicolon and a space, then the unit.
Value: 2; V
